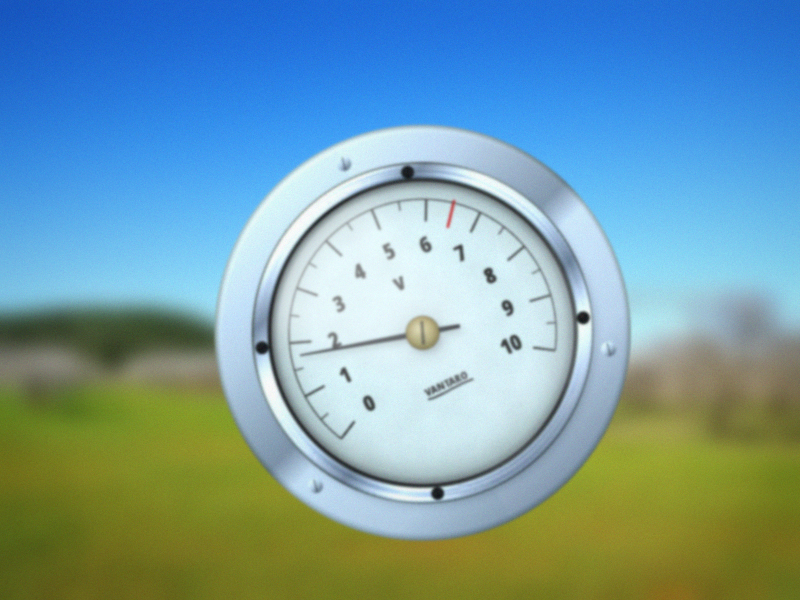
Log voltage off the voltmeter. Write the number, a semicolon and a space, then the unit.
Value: 1.75; V
